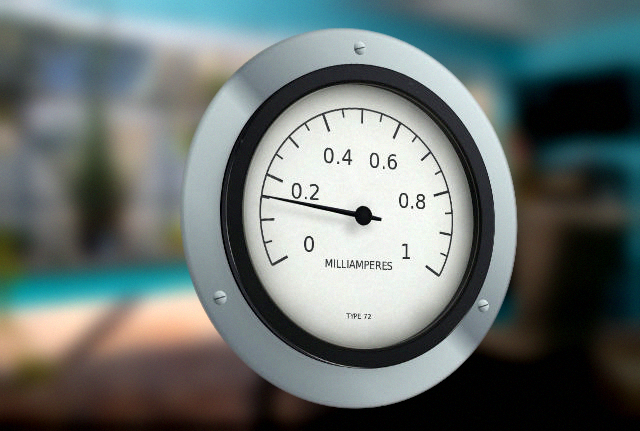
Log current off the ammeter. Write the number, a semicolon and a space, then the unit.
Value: 0.15; mA
